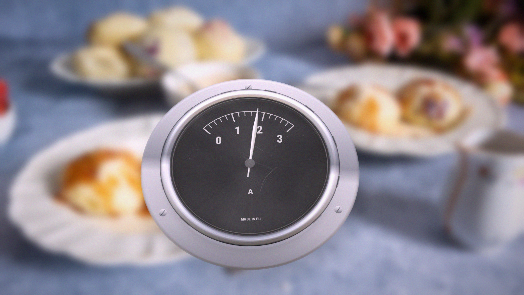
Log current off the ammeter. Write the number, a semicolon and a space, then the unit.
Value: 1.8; A
